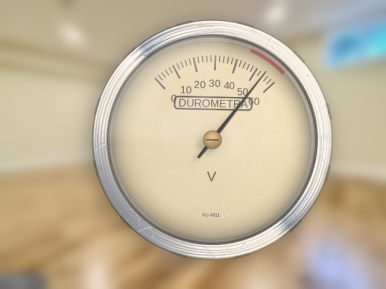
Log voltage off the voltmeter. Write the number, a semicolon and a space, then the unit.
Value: 54; V
